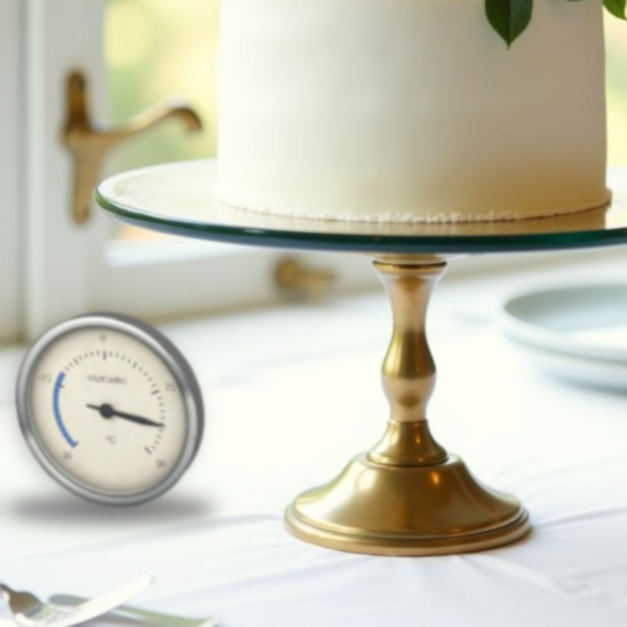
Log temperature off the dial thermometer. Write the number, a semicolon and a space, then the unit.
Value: 37.5; °C
